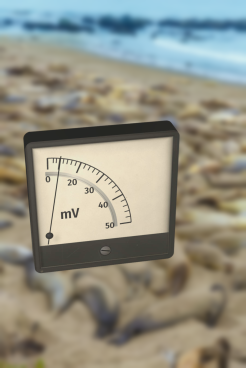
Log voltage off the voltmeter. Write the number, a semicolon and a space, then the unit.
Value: 10; mV
